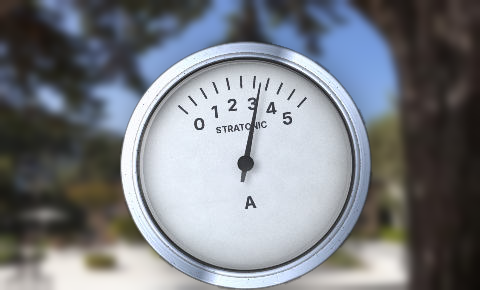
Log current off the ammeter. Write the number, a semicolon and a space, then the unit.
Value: 3.25; A
